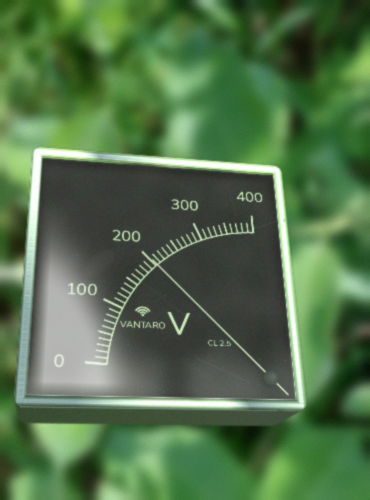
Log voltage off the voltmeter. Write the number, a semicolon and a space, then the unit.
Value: 200; V
